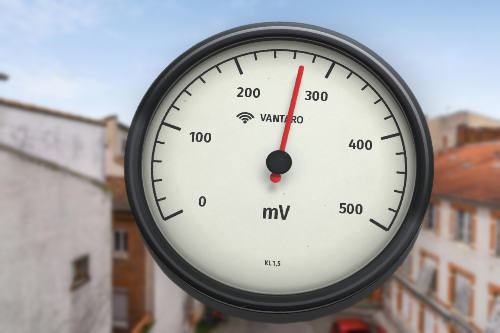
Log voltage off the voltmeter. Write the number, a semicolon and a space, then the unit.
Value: 270; mV
